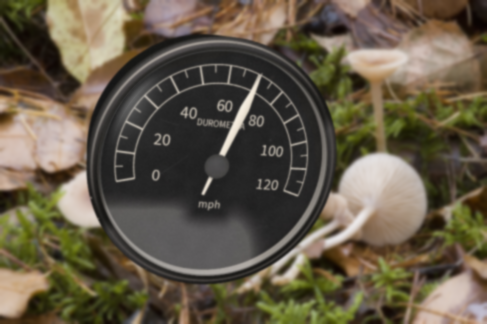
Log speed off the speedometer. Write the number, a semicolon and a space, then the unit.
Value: 70; mph
